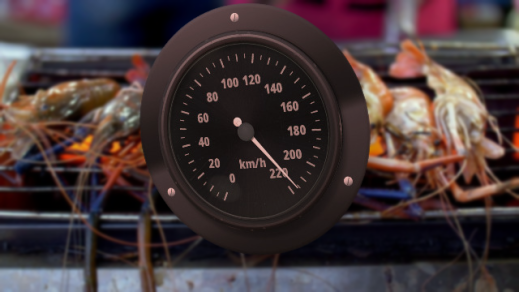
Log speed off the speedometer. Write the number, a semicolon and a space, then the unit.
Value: 215; km/h
